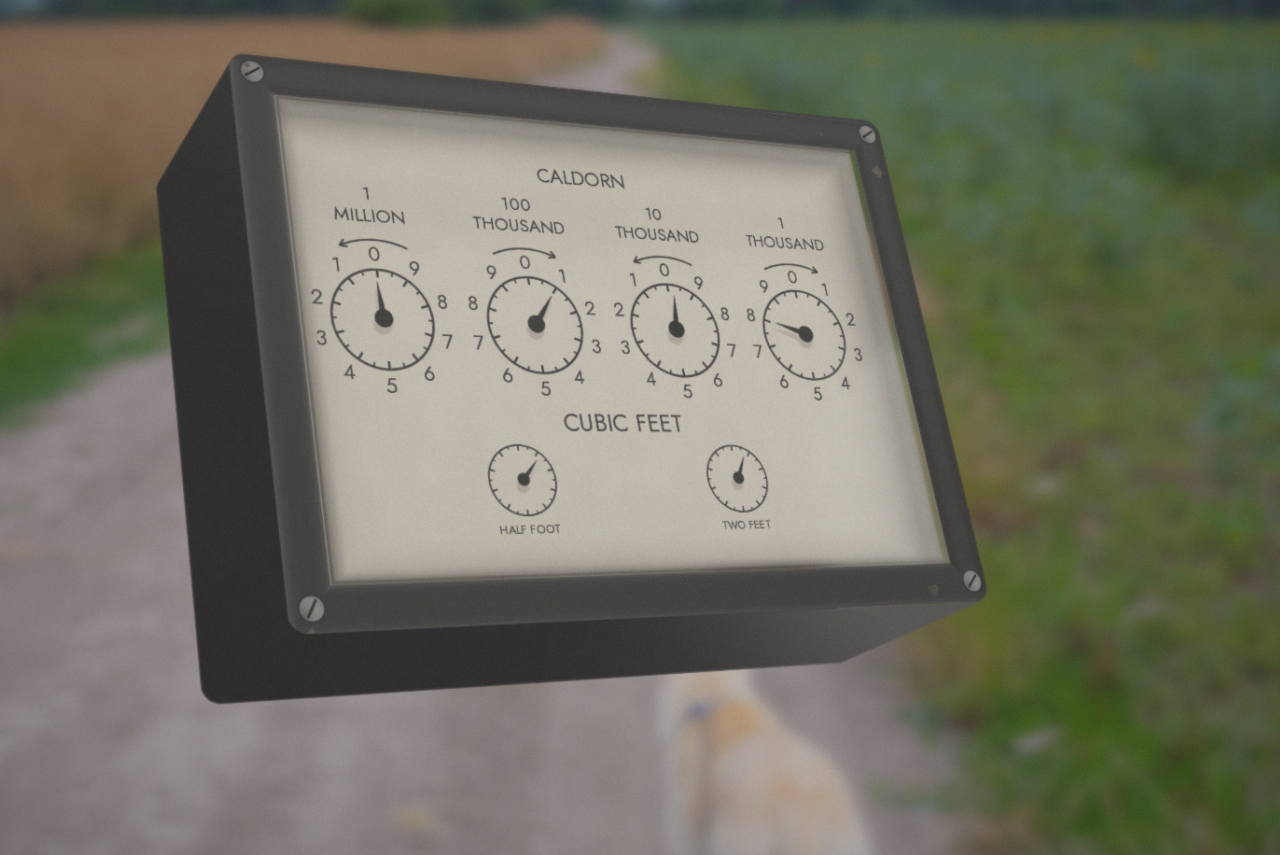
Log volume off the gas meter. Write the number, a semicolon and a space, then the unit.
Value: 9800; ft³
